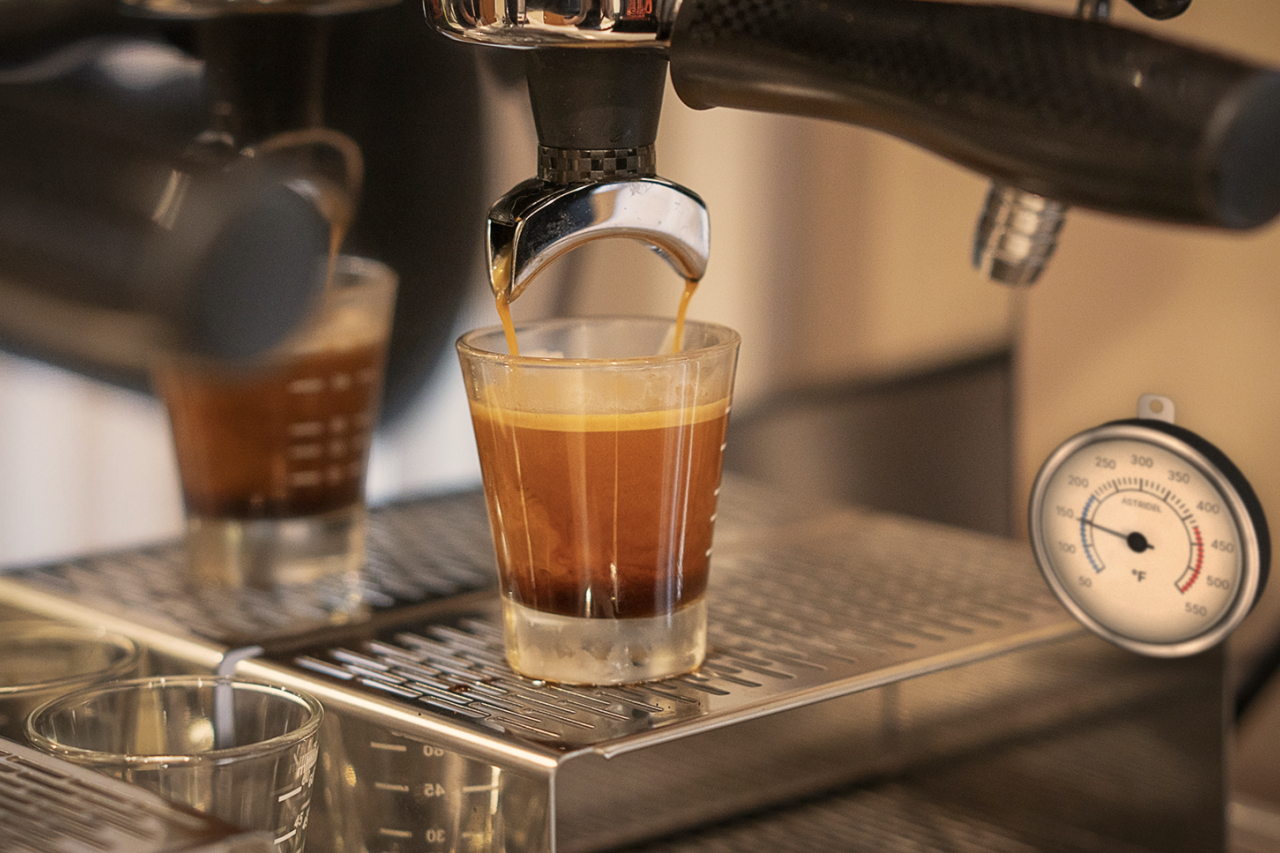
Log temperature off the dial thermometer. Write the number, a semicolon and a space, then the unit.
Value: 150; °F
